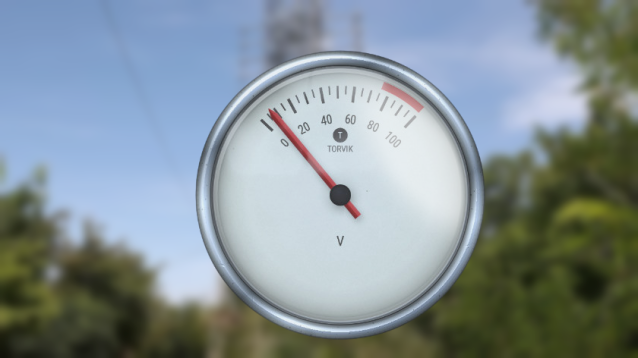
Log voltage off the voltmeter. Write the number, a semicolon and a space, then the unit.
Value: 7.5; V
